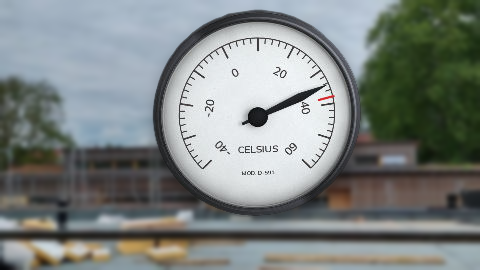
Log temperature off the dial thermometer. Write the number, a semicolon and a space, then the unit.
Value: 34; °C
